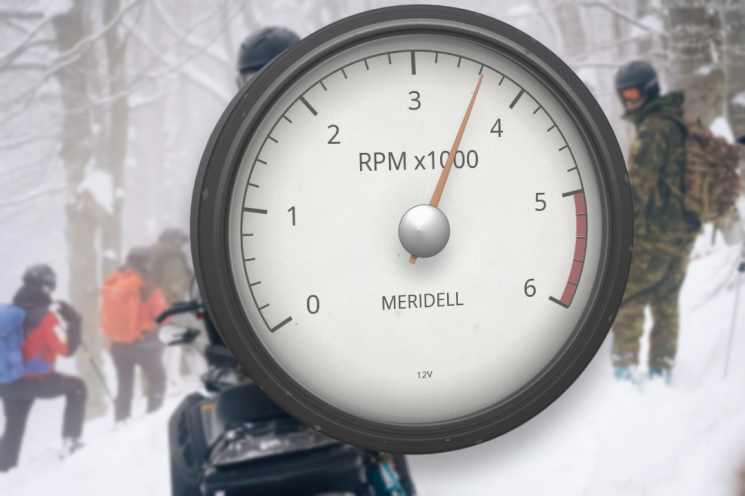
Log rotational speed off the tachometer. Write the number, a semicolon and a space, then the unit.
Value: 3600; rpm
